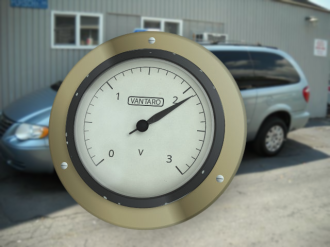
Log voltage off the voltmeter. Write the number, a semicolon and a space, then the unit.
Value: 2.1; V
